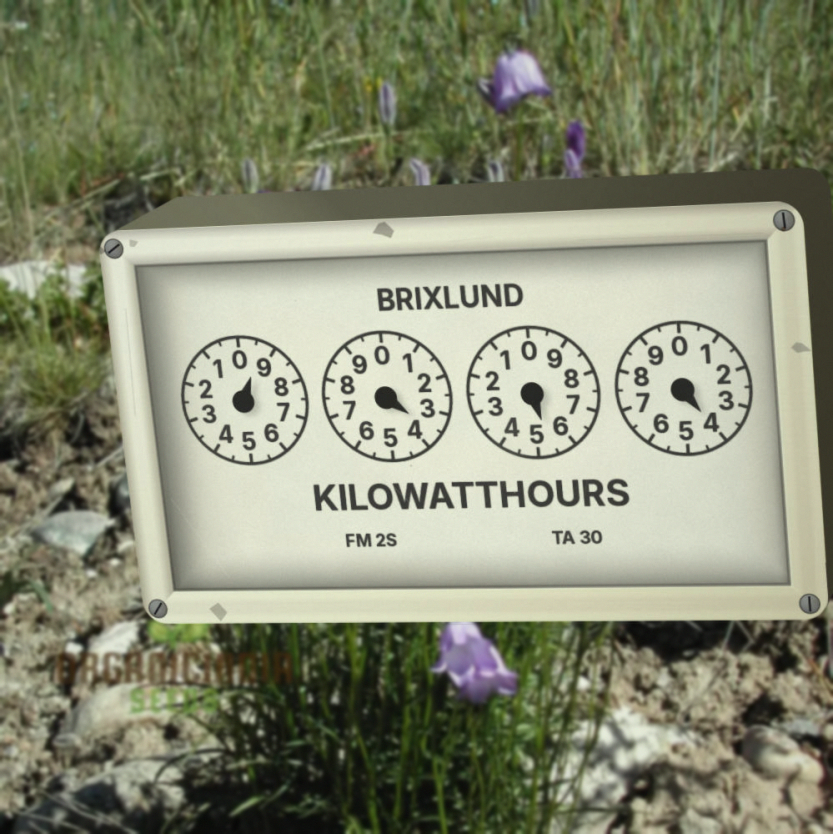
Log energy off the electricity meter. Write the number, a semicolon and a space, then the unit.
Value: 9354; kWh
